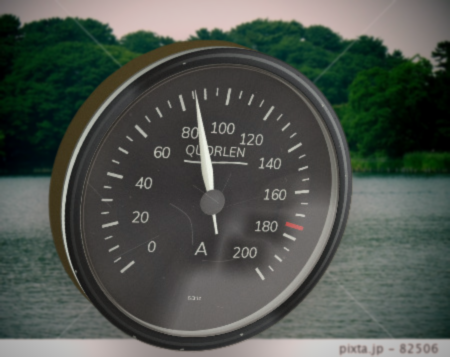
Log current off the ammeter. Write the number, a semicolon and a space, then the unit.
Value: 85; A
